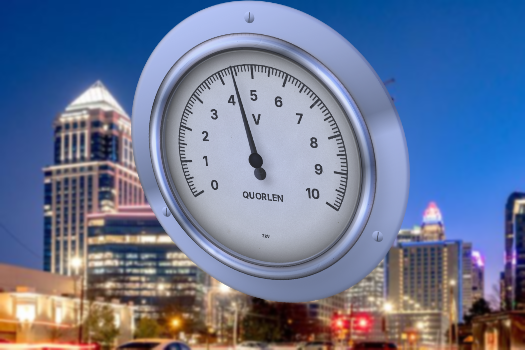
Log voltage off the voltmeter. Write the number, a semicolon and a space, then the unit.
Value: 4.5; V
